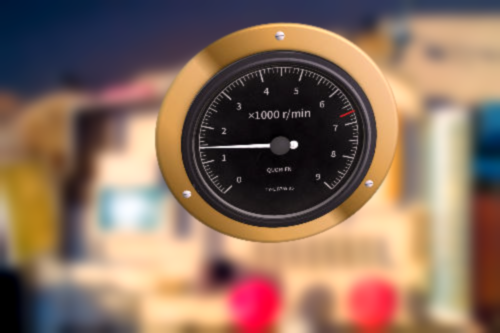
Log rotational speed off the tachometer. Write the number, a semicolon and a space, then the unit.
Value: 1500; rpm
